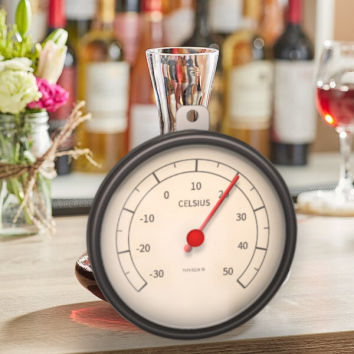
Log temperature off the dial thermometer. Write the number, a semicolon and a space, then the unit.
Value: 20; °C
